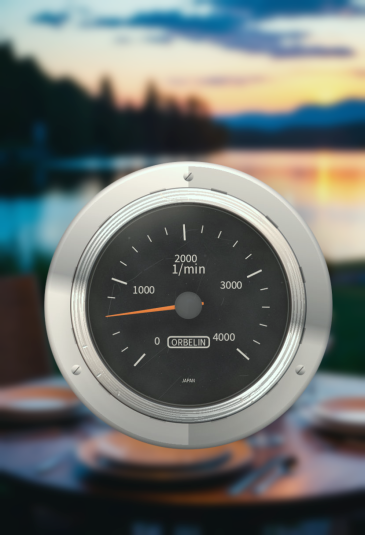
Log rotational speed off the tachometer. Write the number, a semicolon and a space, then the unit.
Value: 600; rpm
